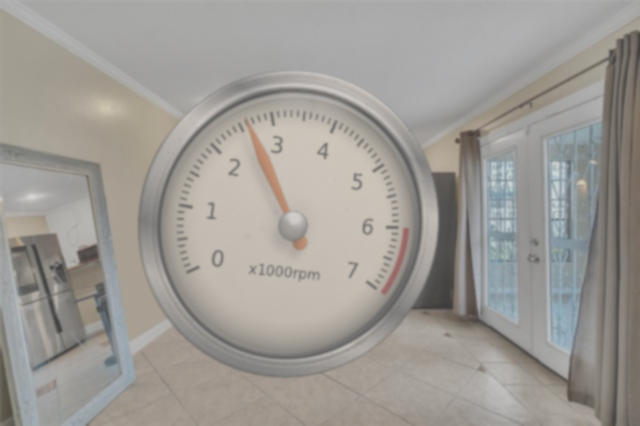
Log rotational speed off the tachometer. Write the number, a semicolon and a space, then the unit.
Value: 2600; rpm
